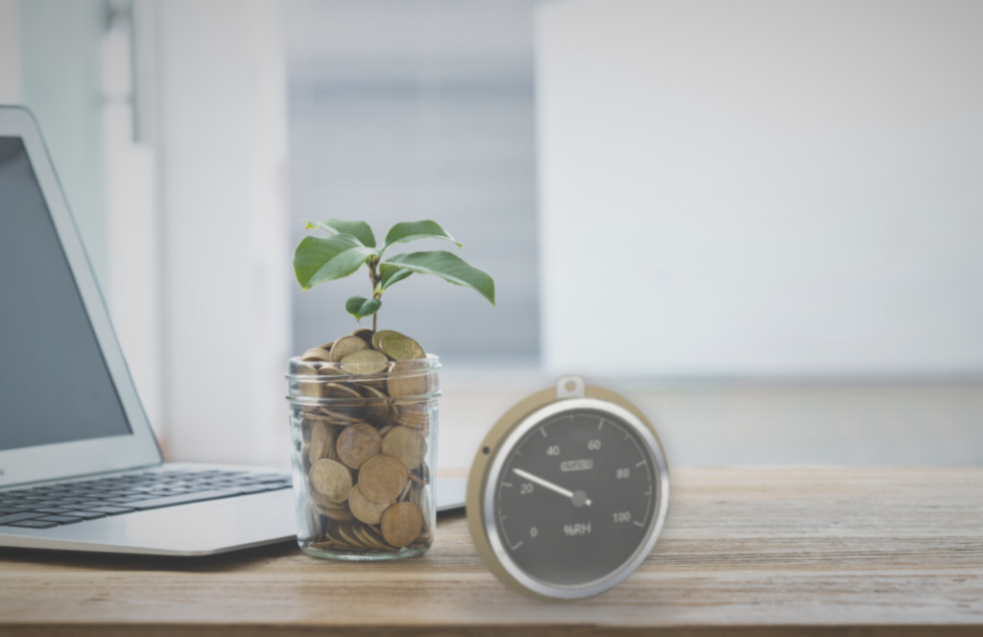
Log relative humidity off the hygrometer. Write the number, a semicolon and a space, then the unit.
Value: 25; %
